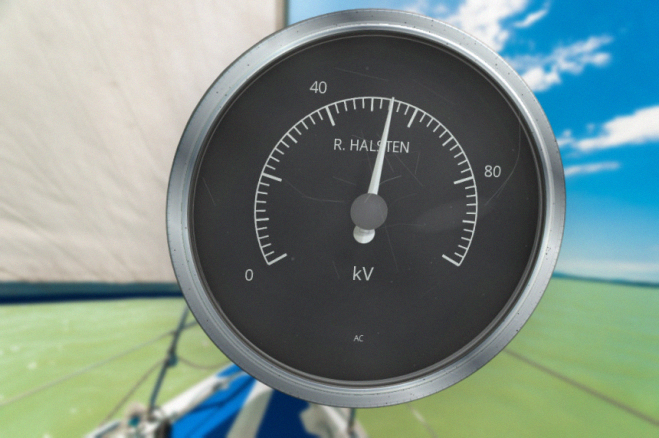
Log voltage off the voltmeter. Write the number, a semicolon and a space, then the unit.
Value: 54; kV
